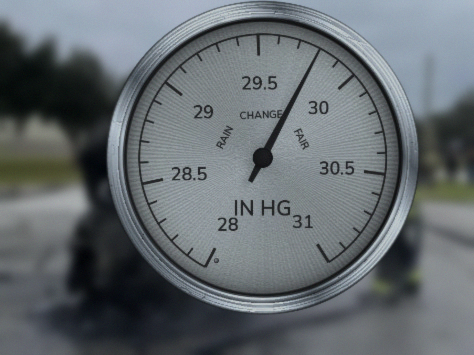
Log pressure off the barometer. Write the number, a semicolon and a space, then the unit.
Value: 29.8; inHg
